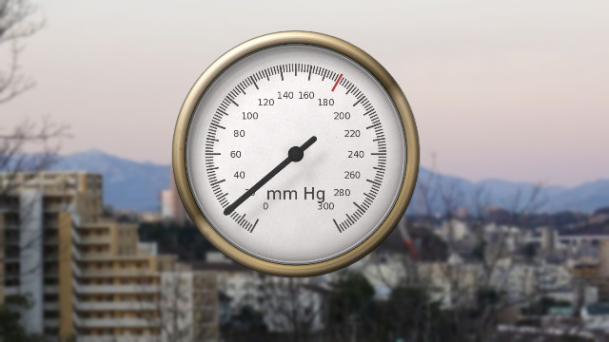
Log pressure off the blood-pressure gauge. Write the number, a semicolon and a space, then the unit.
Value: 20; mmHg
